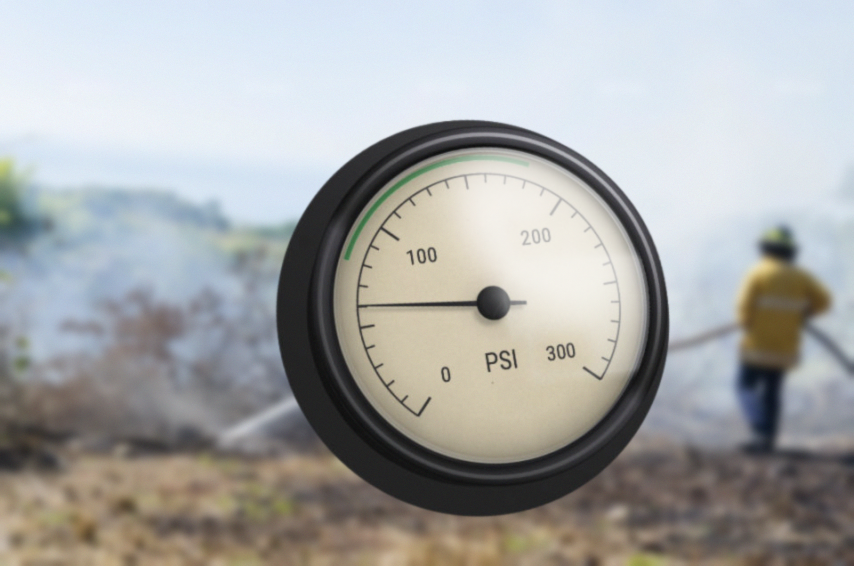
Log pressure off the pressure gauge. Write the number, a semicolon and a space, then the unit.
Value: 60; psi
